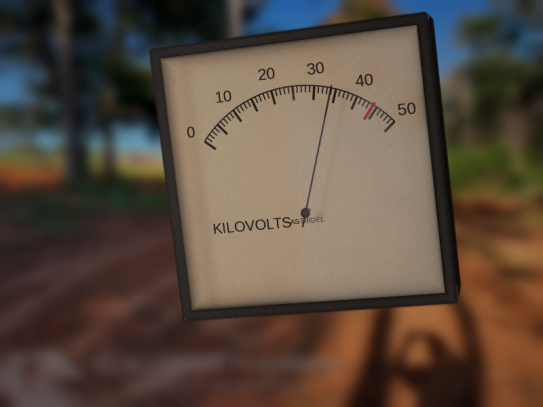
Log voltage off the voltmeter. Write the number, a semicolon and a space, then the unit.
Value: 34; kV
